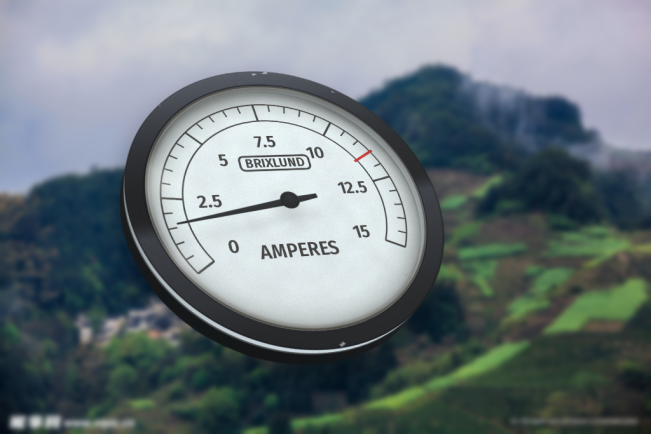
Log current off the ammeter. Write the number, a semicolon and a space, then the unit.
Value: 1.5; A
